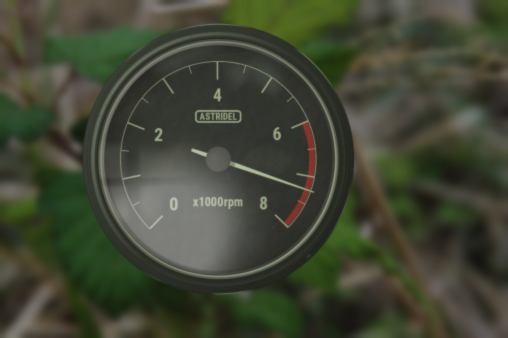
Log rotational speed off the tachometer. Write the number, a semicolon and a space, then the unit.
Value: 7250; rpm
